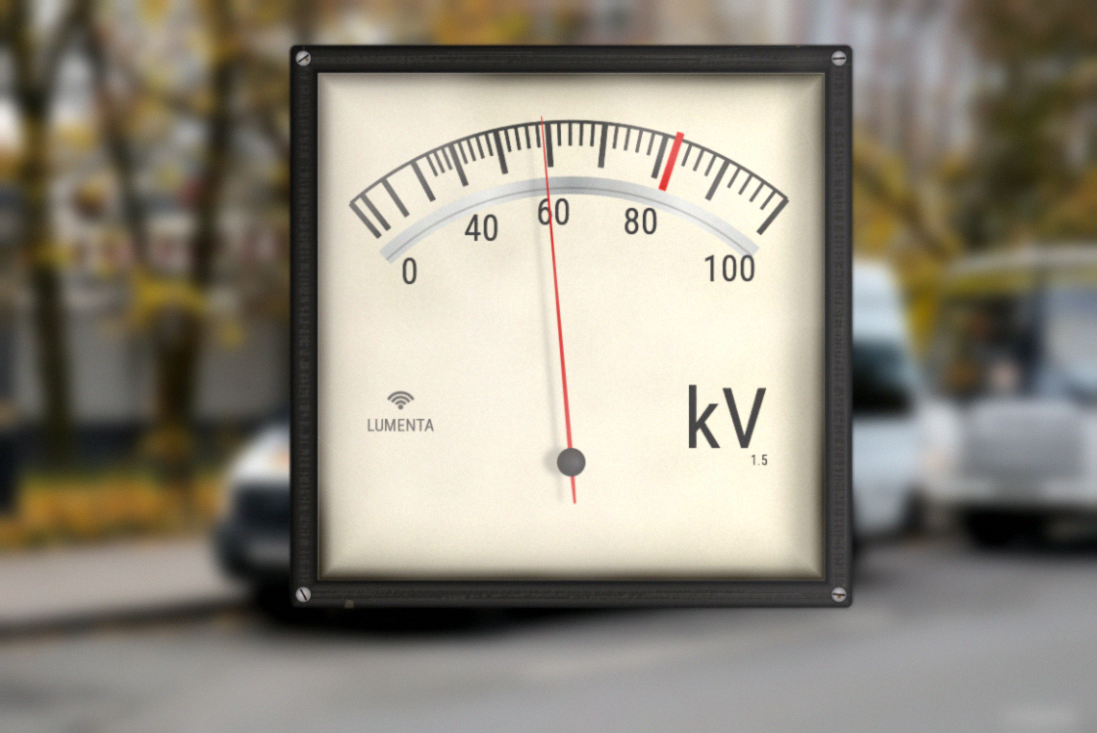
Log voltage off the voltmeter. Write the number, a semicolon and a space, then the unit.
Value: 59; kV
